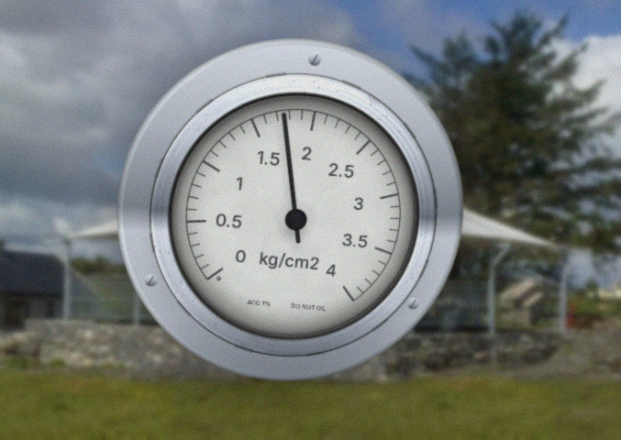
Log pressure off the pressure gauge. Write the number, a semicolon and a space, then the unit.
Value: 1.75; kg/cm²
